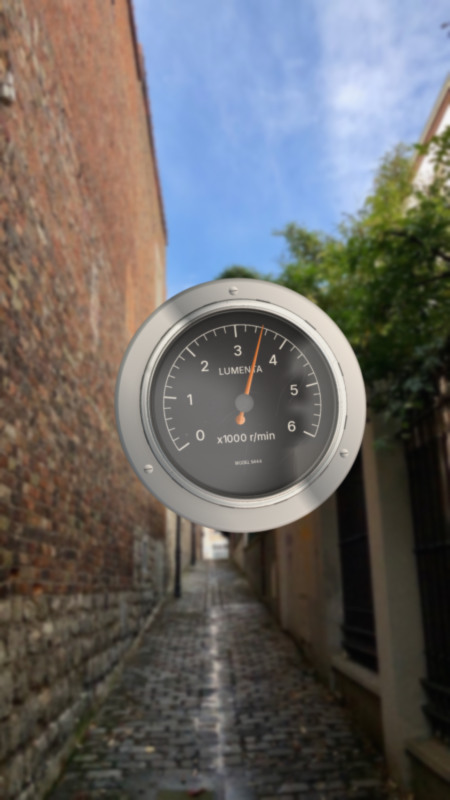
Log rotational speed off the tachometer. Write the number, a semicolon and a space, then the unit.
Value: 3500; rpm
